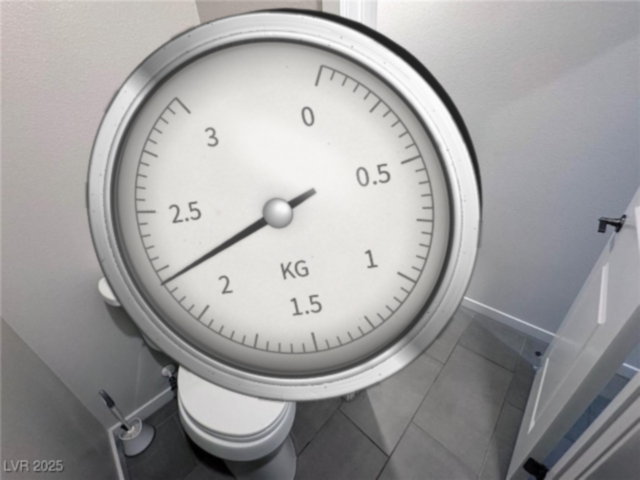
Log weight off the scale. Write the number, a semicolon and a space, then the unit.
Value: 2.2; kg
